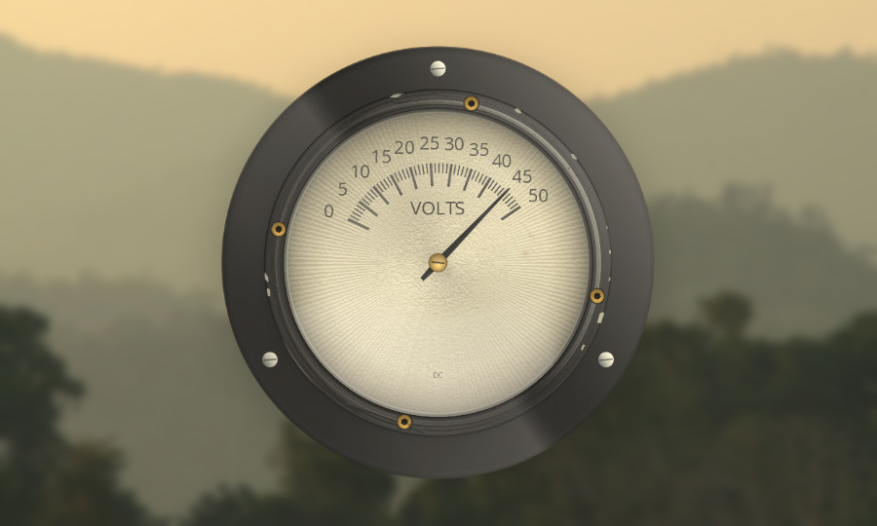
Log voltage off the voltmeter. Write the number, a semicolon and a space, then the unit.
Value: 45; V
